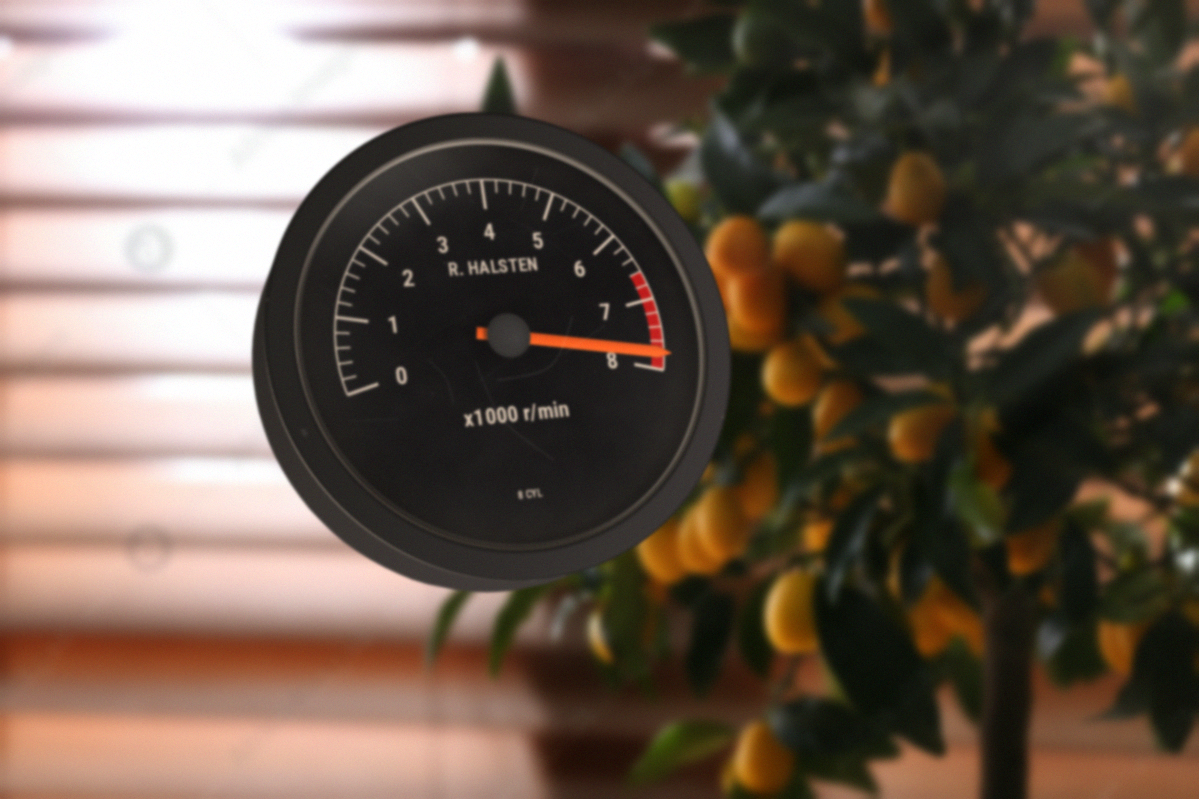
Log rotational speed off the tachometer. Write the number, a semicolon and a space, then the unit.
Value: 7800; rpm
